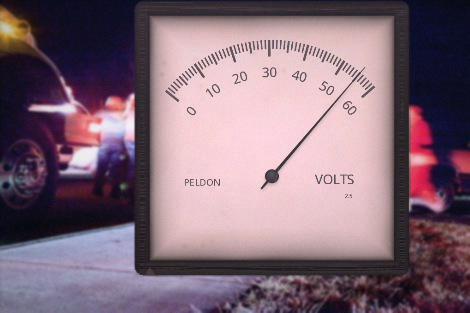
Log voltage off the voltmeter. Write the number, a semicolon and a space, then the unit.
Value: 55; V
